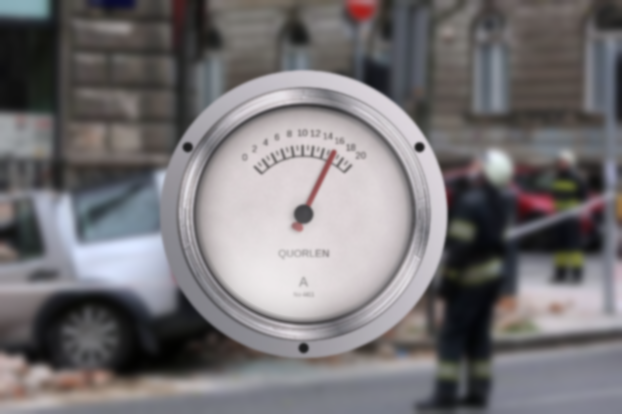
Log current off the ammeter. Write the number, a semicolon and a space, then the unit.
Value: 16; A
